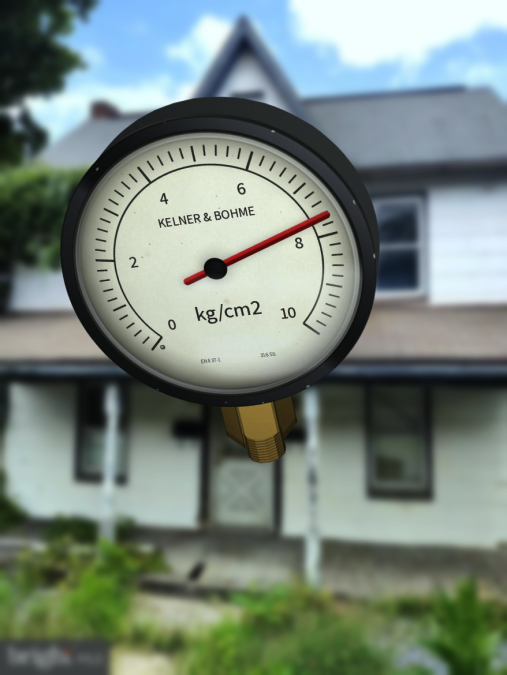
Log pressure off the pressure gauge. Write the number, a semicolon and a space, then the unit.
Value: 7.6; kg/cm²
